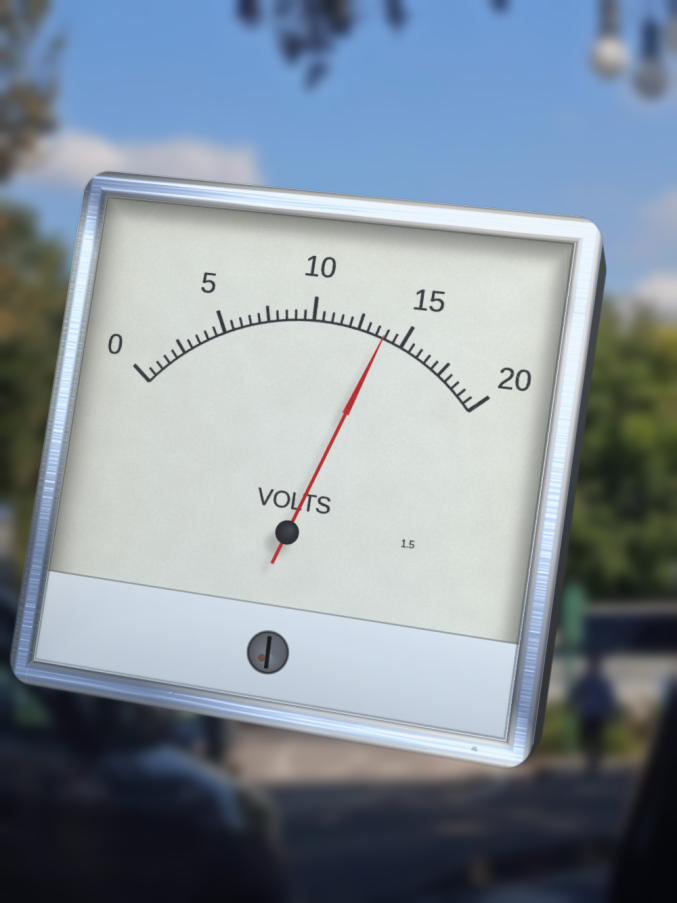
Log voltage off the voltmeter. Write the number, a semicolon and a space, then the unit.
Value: 14; V
